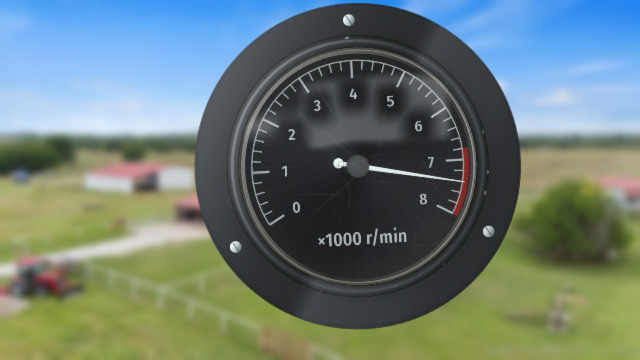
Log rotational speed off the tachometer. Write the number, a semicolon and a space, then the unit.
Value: 7400; rpm
